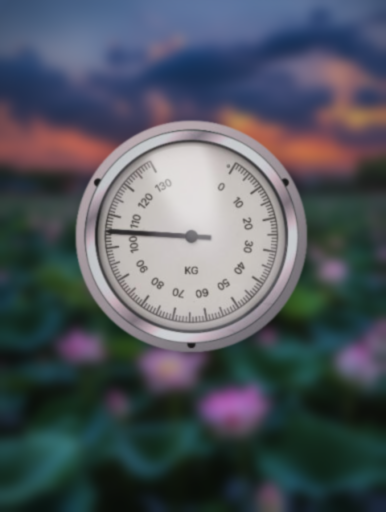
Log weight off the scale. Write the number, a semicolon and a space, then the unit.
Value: 105; kg
